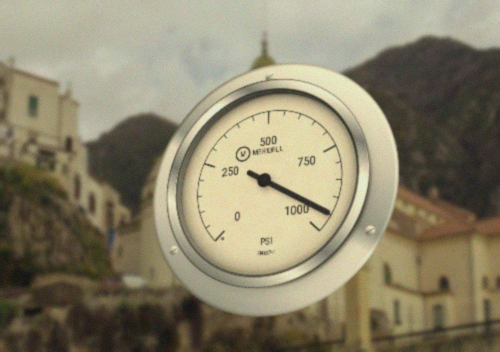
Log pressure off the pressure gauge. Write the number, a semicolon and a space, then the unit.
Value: 950; psi
